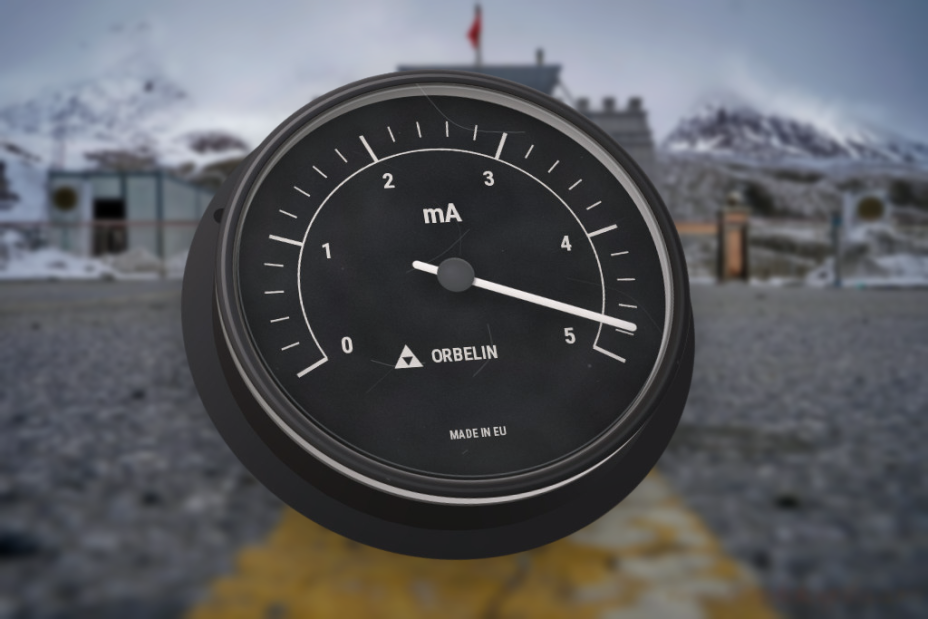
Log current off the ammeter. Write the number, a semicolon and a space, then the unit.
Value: 4.8; mA
